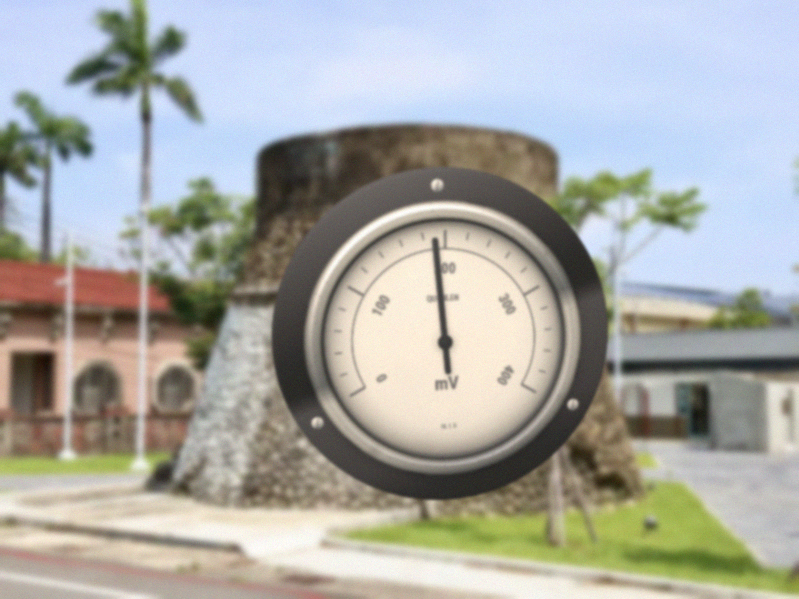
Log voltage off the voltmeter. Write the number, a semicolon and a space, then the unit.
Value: 190; mV
